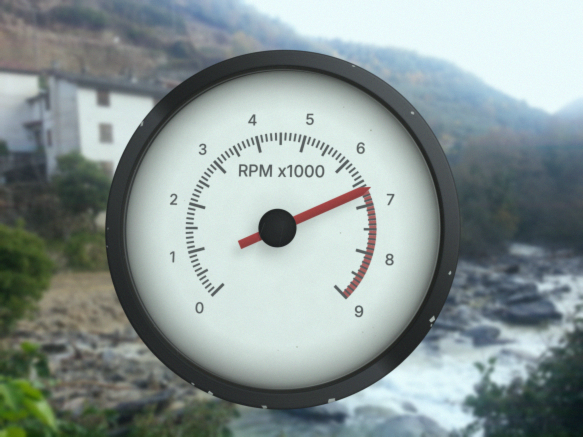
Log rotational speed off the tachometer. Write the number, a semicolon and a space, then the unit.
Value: 6700; rpm
